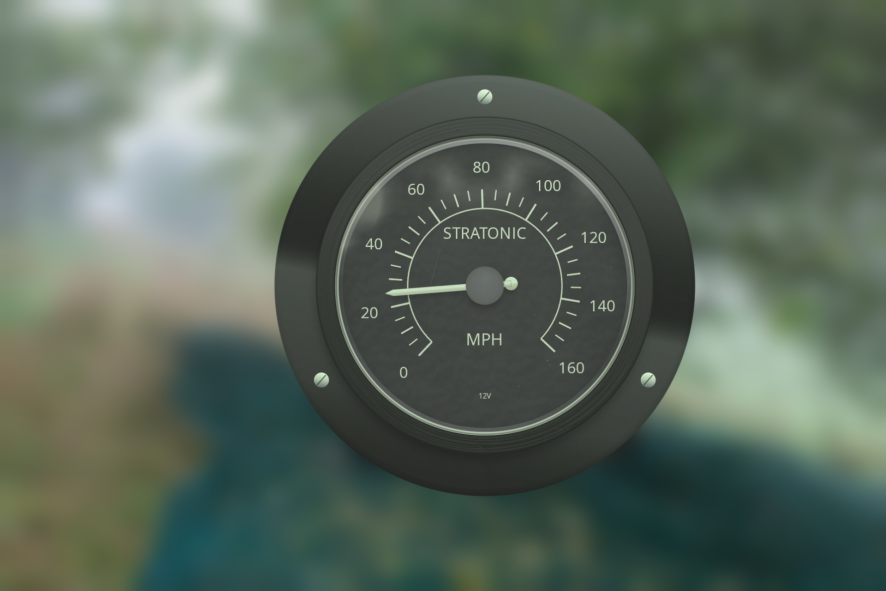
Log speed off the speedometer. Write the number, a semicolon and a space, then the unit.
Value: 25; mph
